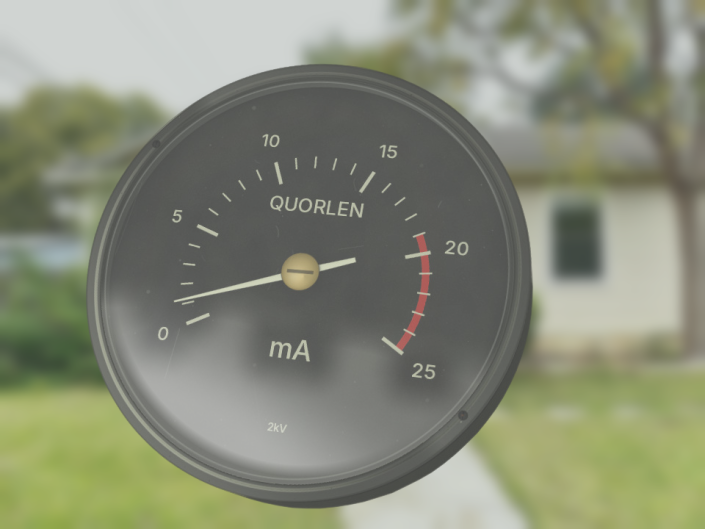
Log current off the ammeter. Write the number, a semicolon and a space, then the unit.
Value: 1; mA
